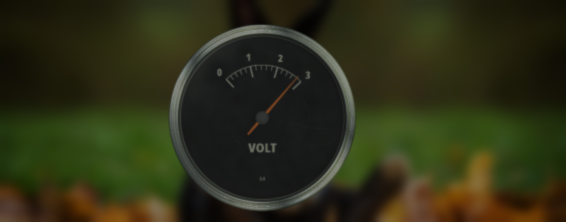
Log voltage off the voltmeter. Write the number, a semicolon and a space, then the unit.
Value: 2.8; V
